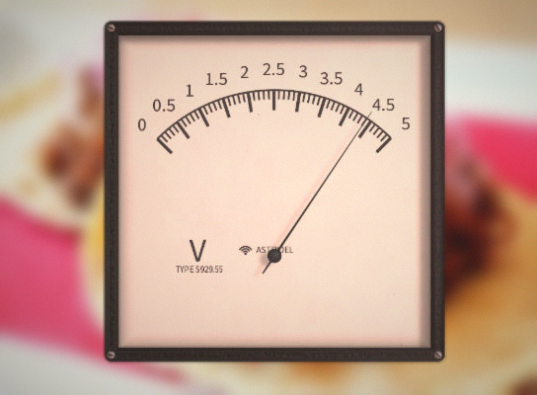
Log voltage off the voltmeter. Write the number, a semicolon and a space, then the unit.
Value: 4.4; V
